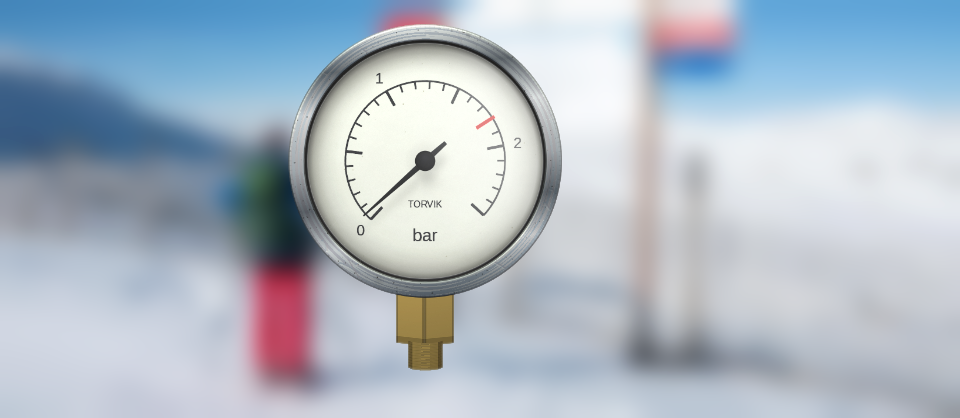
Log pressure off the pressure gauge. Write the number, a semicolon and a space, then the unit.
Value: 0.05; bar
